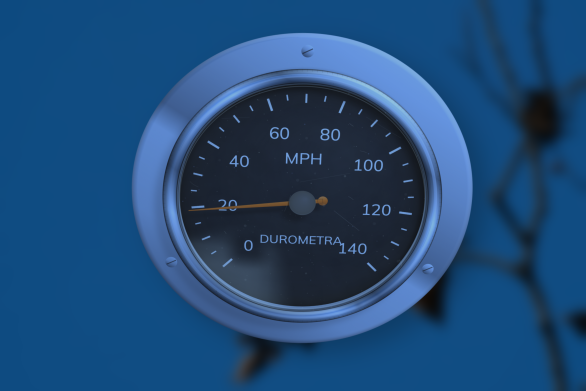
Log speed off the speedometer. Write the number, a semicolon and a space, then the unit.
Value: 20; mph
